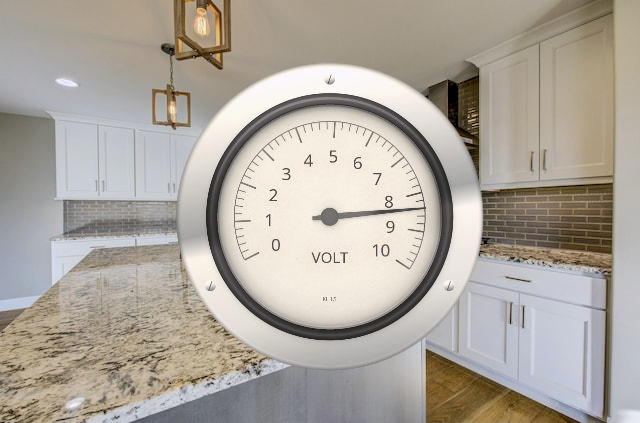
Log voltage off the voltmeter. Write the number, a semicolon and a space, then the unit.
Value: 8.4; V
